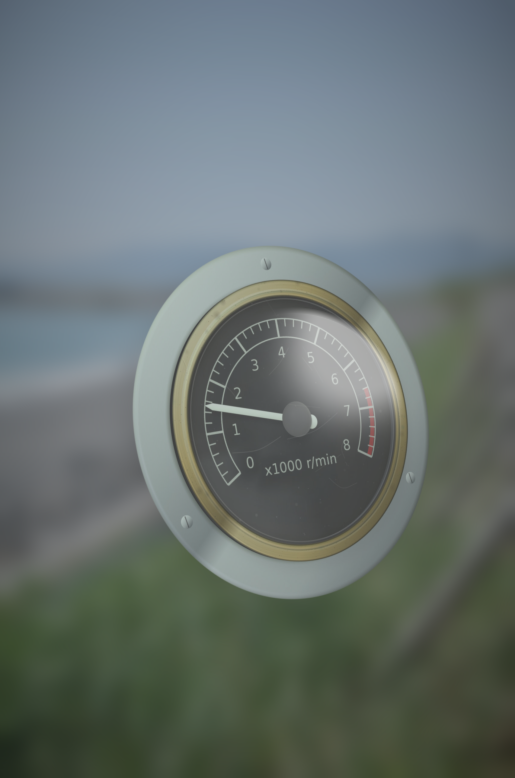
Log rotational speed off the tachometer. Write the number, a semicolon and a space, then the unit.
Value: 1500; rpm
